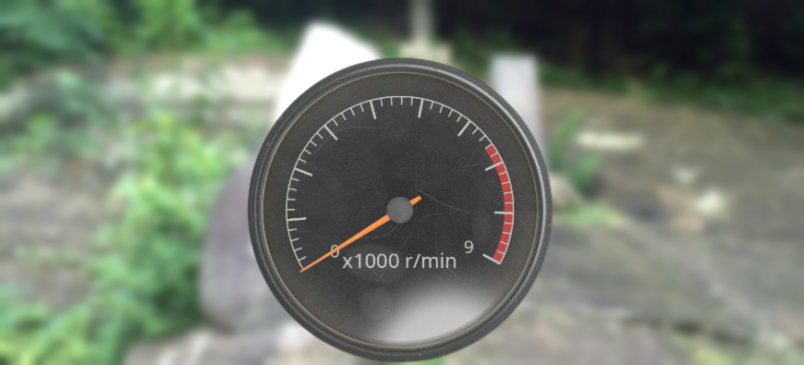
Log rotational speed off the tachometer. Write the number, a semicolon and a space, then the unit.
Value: 0; rpm
